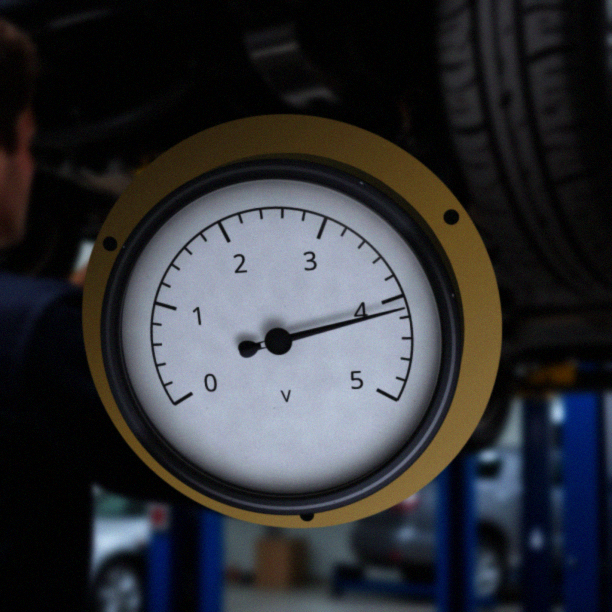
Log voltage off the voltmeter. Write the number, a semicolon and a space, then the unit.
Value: 4.1; V
